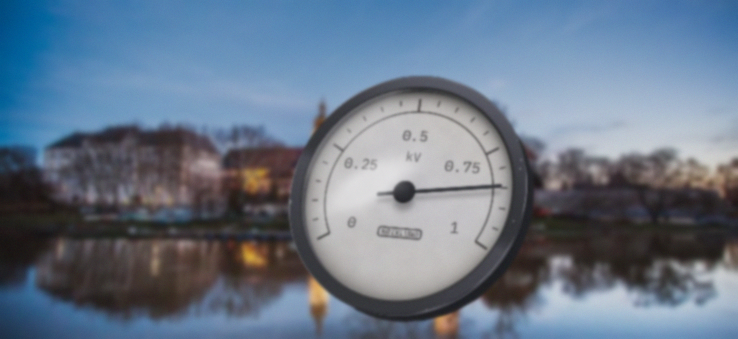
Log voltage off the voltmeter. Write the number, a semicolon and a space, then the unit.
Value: 0.85; kV
